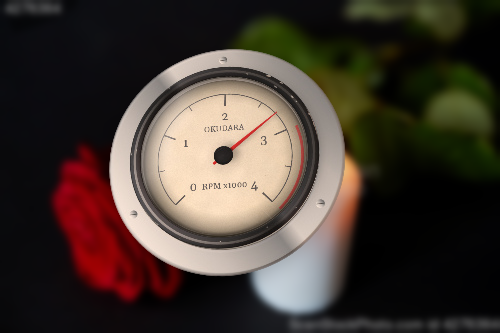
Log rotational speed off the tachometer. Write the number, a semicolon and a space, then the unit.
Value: 2750; rpm
